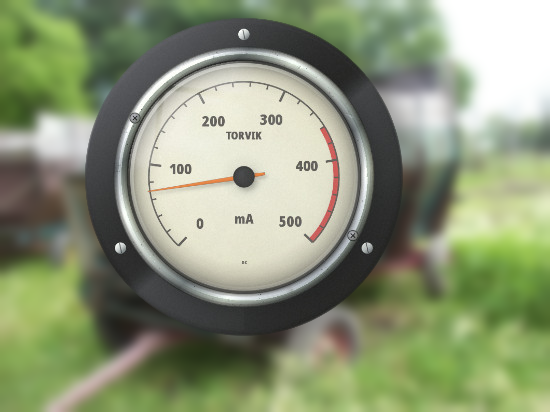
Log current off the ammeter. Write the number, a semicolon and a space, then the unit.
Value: 70; mA
